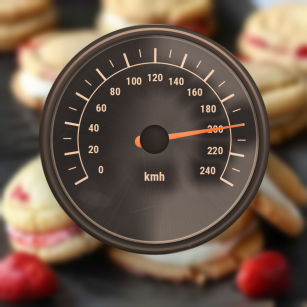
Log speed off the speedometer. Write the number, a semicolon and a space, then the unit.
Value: 200; km/h
